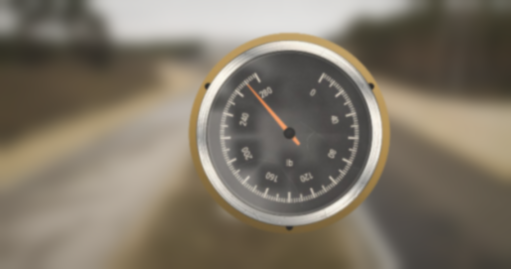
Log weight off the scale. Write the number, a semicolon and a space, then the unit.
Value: 270; lb
